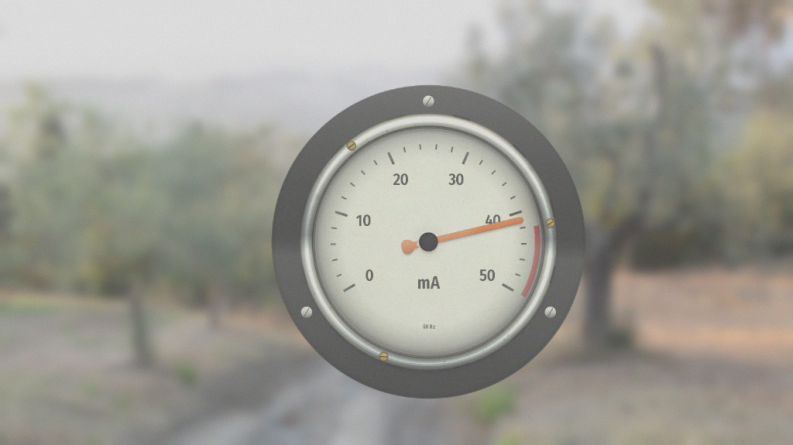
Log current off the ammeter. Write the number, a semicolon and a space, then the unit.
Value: 41; mA
